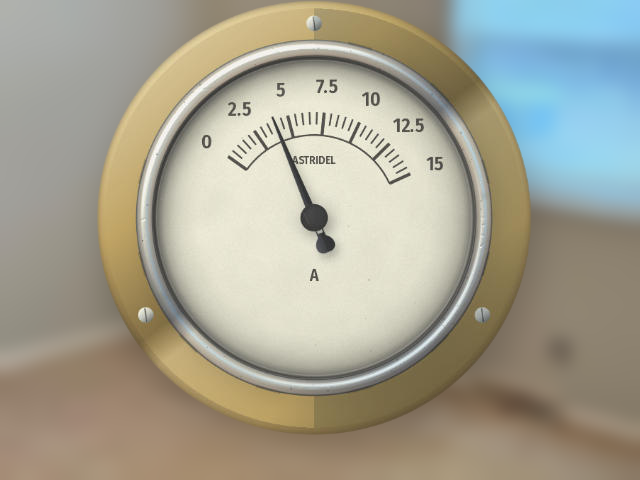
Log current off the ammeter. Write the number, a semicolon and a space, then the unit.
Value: 4; A
